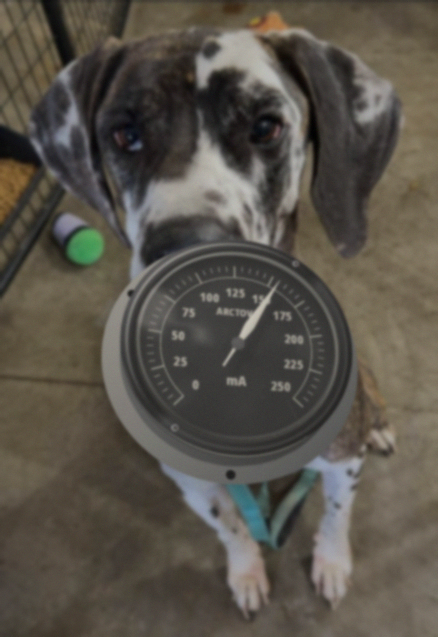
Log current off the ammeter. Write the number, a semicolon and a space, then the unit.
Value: 155; mA
